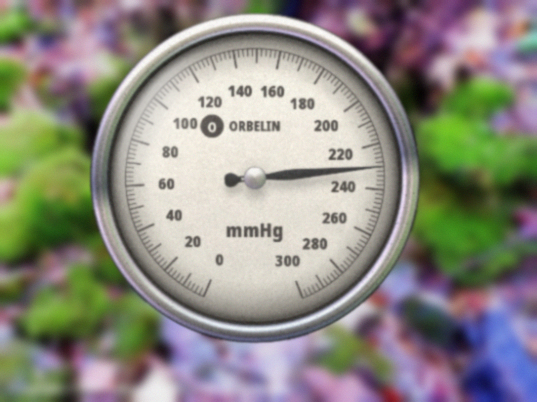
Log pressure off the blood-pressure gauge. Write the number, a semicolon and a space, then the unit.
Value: 230; mmHg
